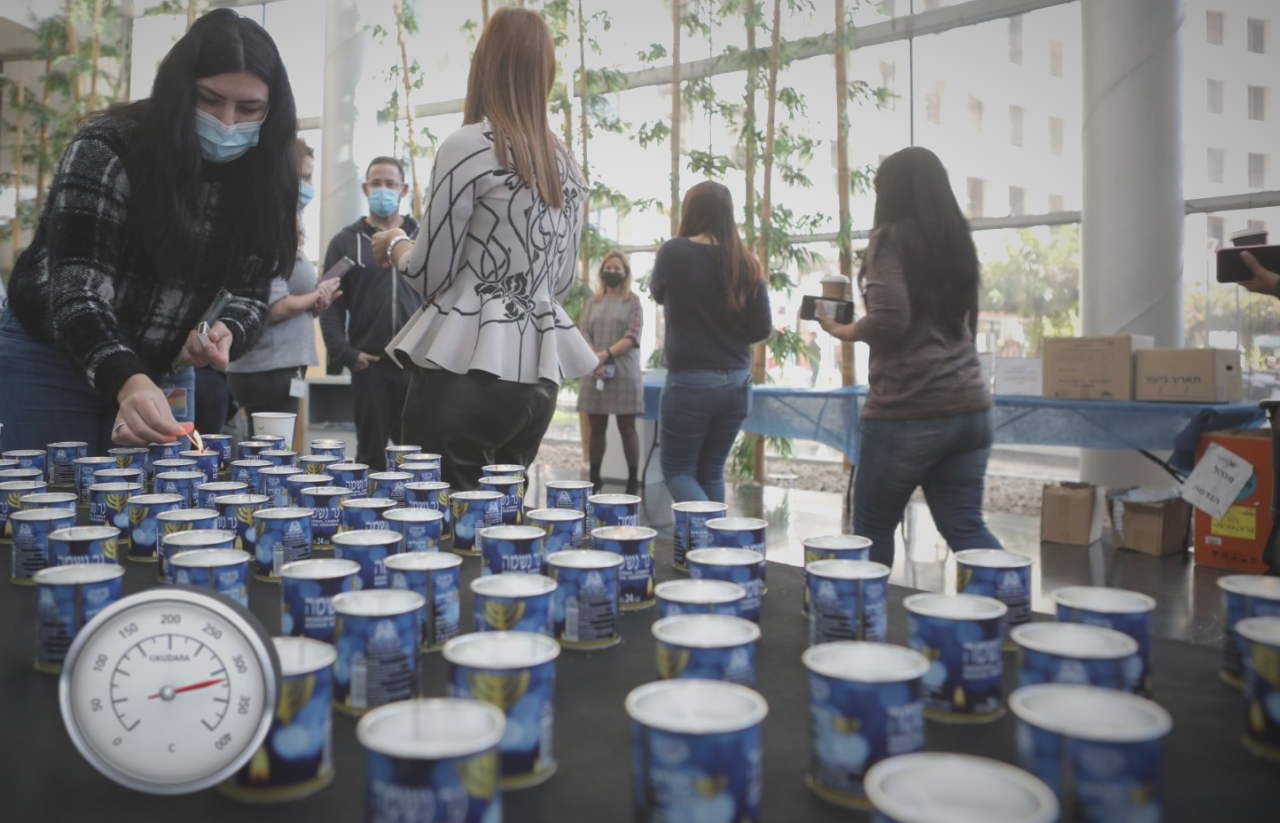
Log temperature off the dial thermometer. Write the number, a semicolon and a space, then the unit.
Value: 312.5; °C
